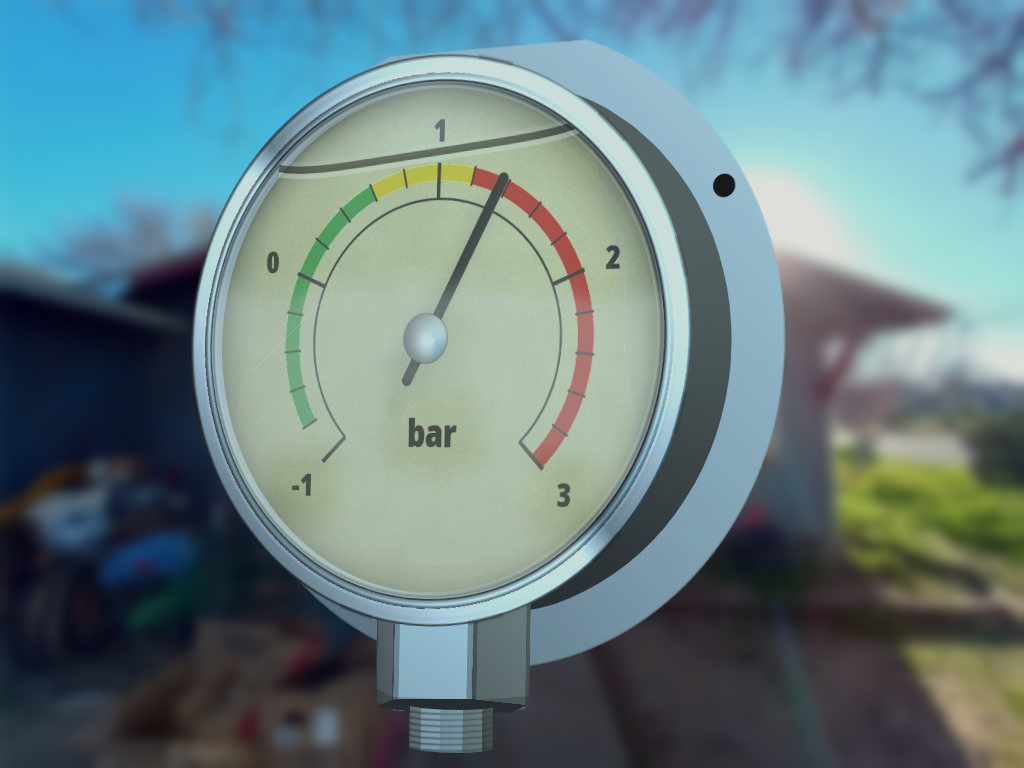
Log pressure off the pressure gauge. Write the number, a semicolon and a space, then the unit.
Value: 1.4; bar
